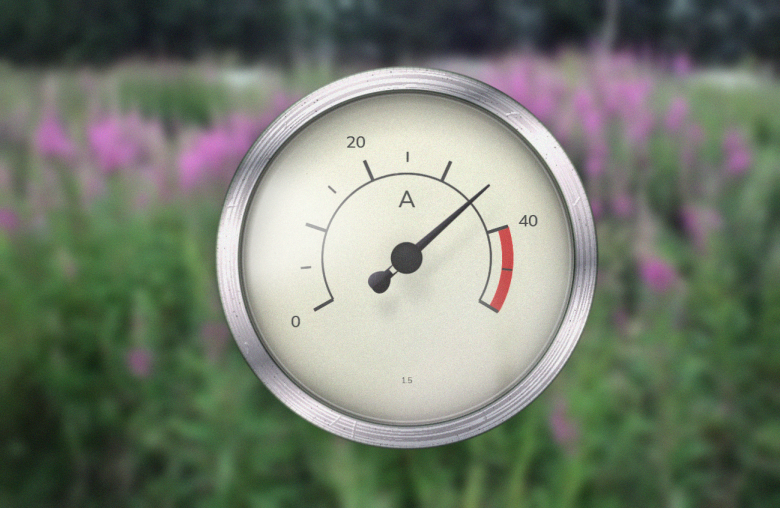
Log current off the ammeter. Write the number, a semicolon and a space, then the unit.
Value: 35; A
